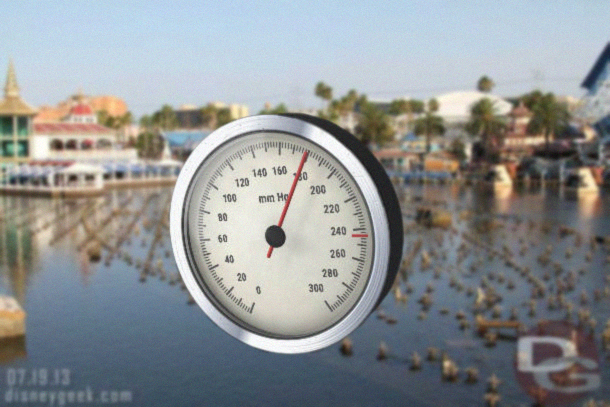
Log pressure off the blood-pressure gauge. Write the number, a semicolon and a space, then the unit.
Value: 180; mmHg
